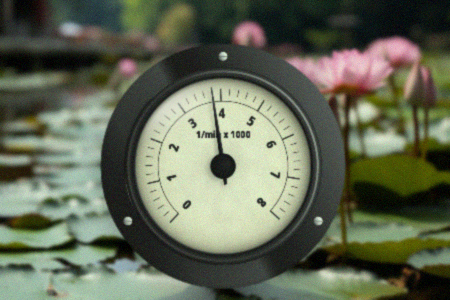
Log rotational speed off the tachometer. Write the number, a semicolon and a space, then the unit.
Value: 3800; rpm
